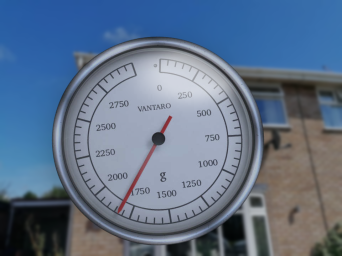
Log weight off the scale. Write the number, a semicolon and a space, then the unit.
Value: 1825; g
